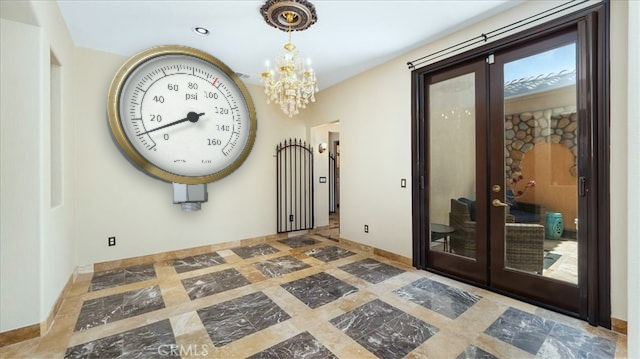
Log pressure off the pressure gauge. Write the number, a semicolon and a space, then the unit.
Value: 10; psi
